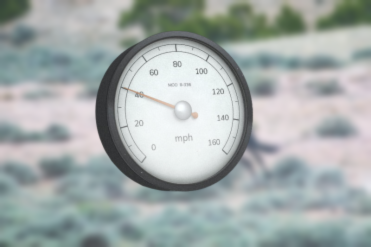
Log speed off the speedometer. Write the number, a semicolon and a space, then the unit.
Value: 40; mph
